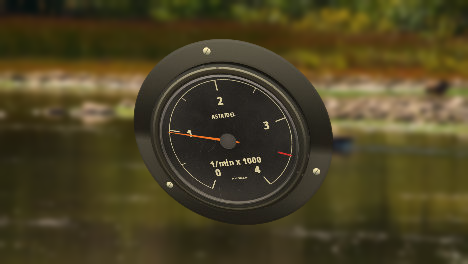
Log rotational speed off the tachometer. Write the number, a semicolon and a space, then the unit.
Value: 1000; rpm
